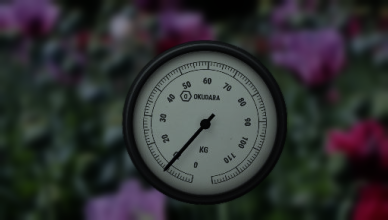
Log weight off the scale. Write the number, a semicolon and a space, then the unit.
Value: 10; kg
